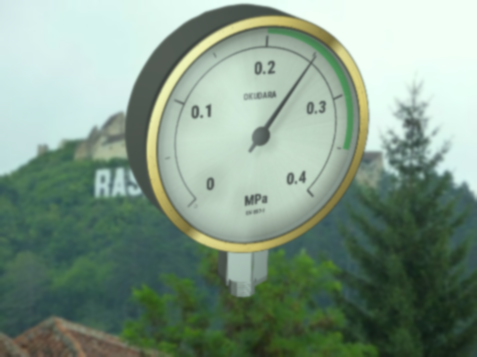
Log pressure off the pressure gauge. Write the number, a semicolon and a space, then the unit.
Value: 0.25; MPa
